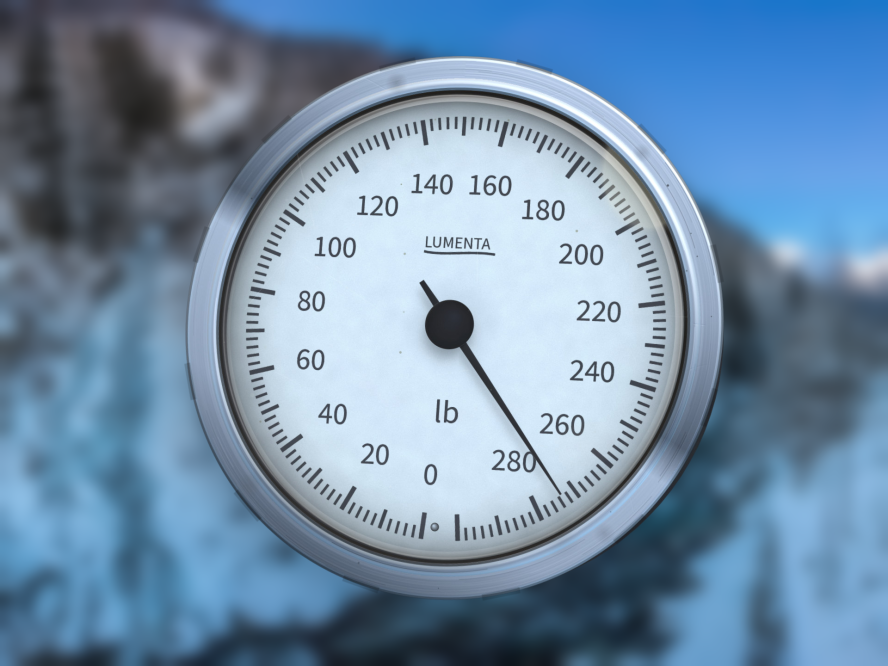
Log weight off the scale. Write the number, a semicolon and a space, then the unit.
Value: 273; lb
